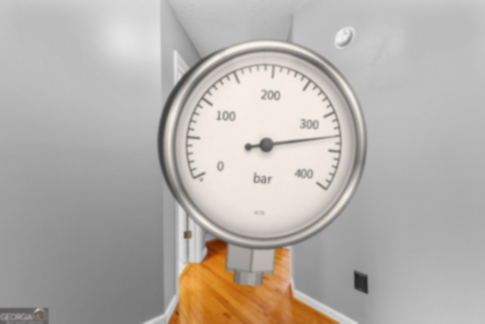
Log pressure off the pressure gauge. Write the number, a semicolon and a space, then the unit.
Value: 330; bar
